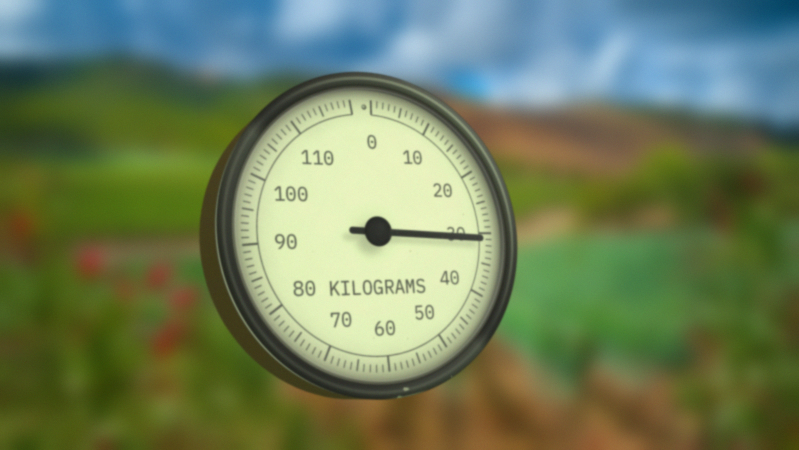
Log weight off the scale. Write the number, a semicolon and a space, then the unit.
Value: 31; kg
